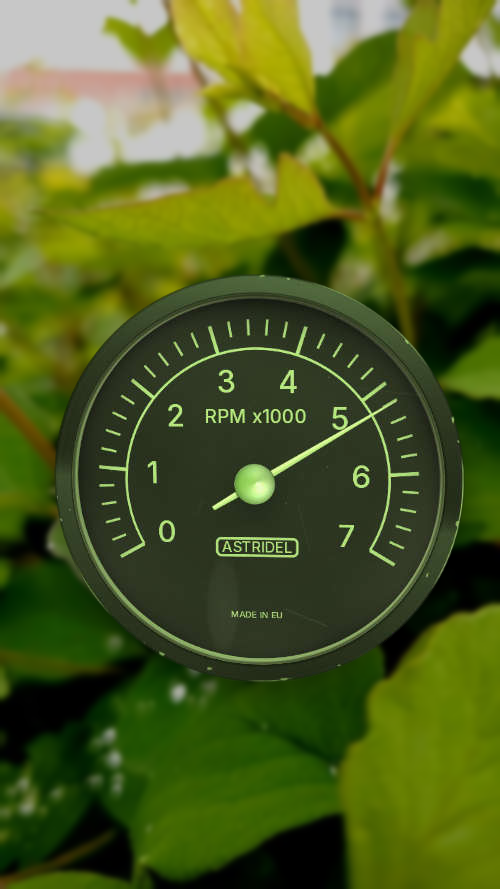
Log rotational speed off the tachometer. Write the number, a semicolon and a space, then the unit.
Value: 5200; rpm
